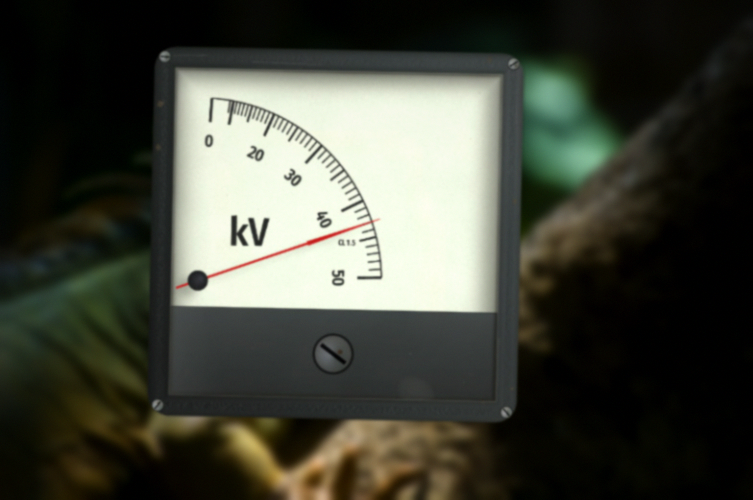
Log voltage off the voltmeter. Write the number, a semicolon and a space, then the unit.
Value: 43; kV
